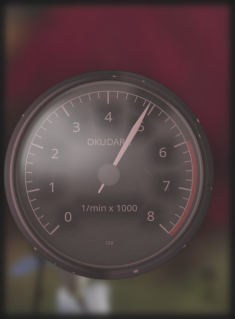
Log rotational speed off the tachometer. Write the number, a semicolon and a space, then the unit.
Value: 4900; rpm
